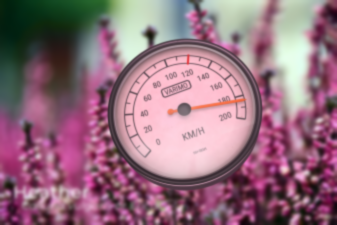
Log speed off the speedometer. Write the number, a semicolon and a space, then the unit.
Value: 185; km/h
